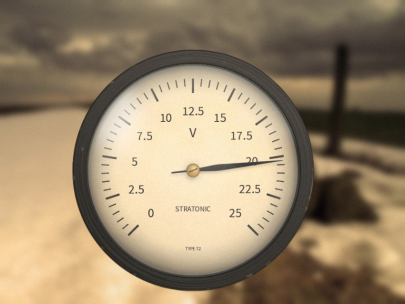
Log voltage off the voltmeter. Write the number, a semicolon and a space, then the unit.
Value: 20.25; V
